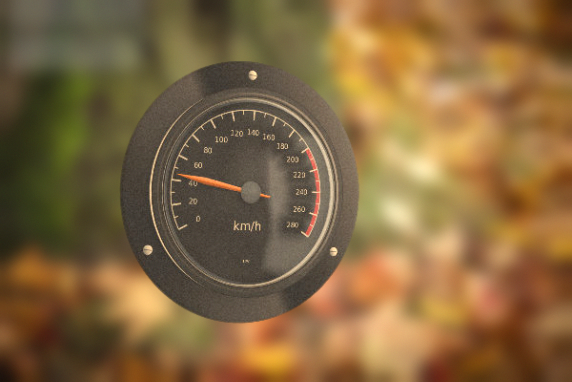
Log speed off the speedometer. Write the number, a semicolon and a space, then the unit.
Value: 45; km/h
